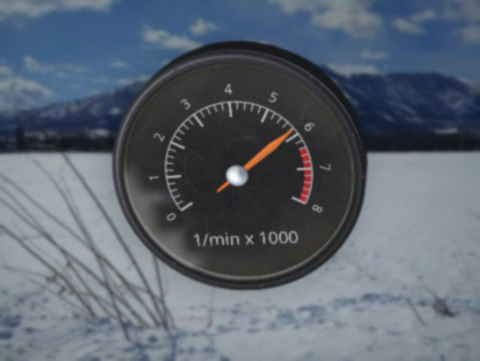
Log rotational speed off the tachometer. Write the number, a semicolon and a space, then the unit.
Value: 5800; rpm
